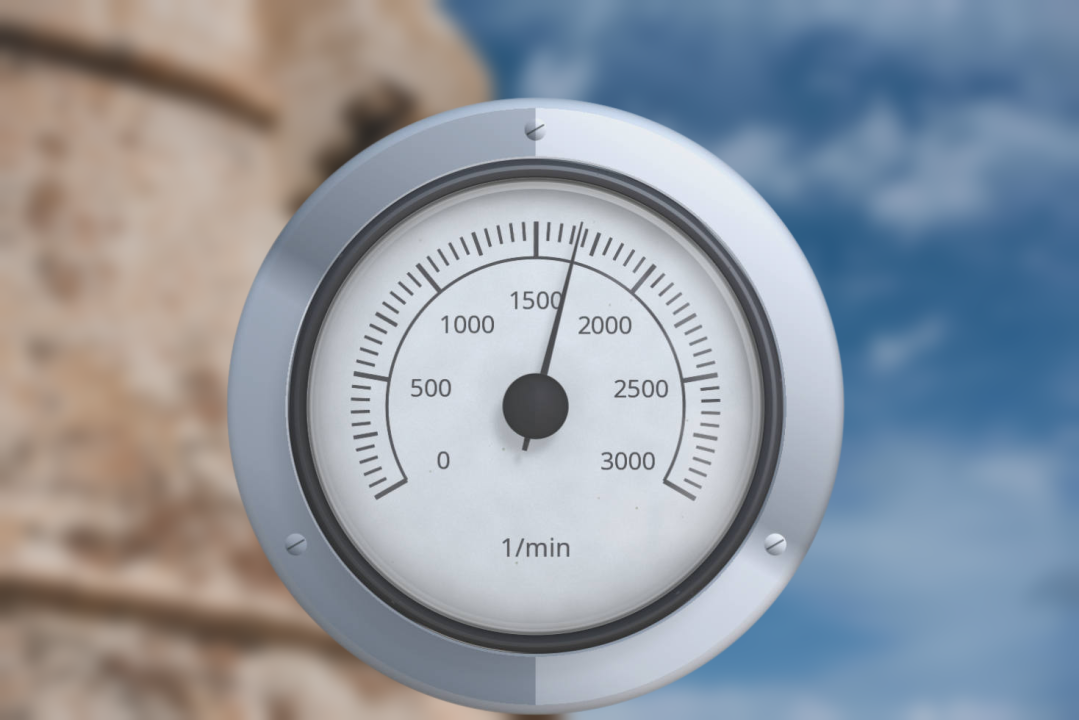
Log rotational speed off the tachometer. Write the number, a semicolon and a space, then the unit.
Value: 1675; rpm
